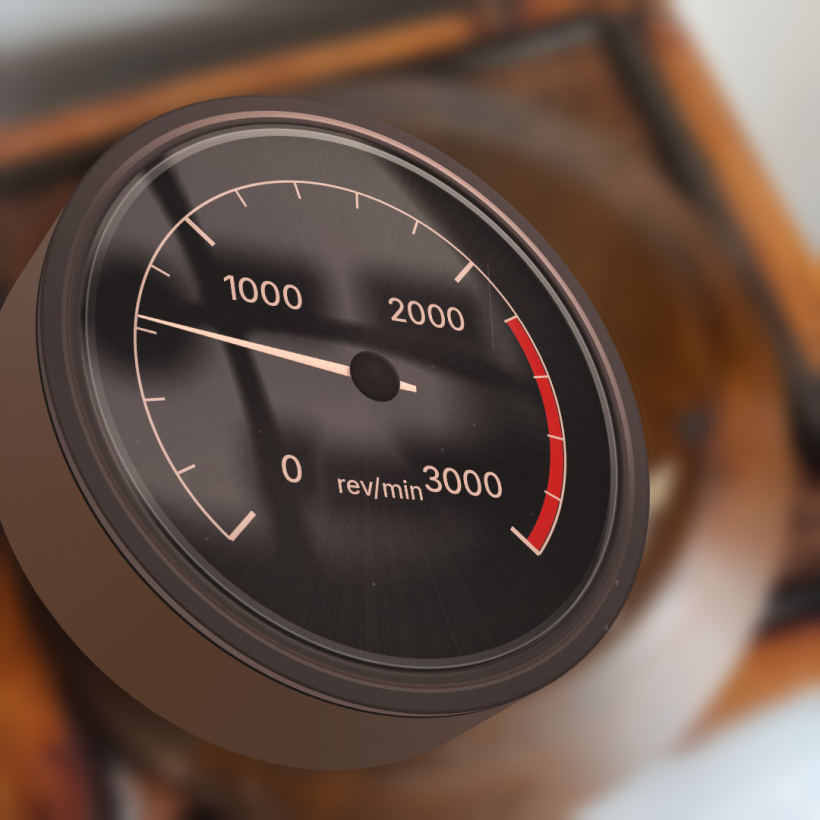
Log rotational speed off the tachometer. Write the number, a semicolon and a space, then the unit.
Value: 600; rpm
